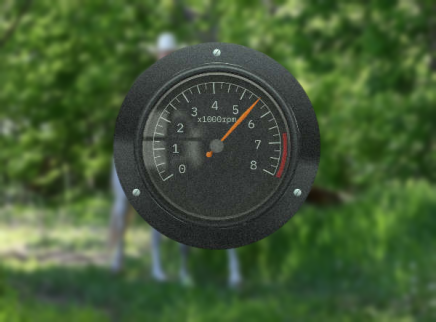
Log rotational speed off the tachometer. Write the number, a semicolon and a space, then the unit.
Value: 5500; rpm
